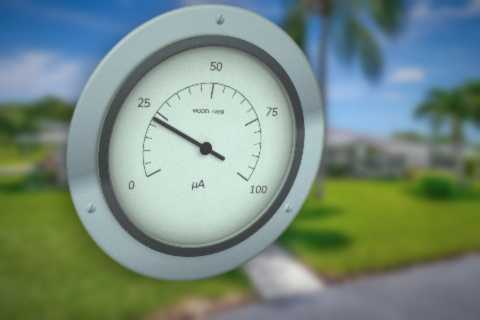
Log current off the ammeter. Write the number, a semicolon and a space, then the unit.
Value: 22.5; µA
